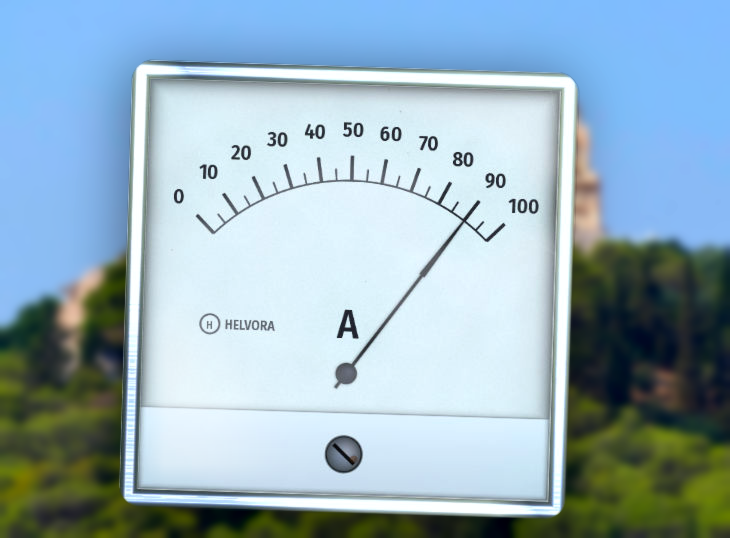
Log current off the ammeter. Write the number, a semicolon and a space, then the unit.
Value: 90; A
